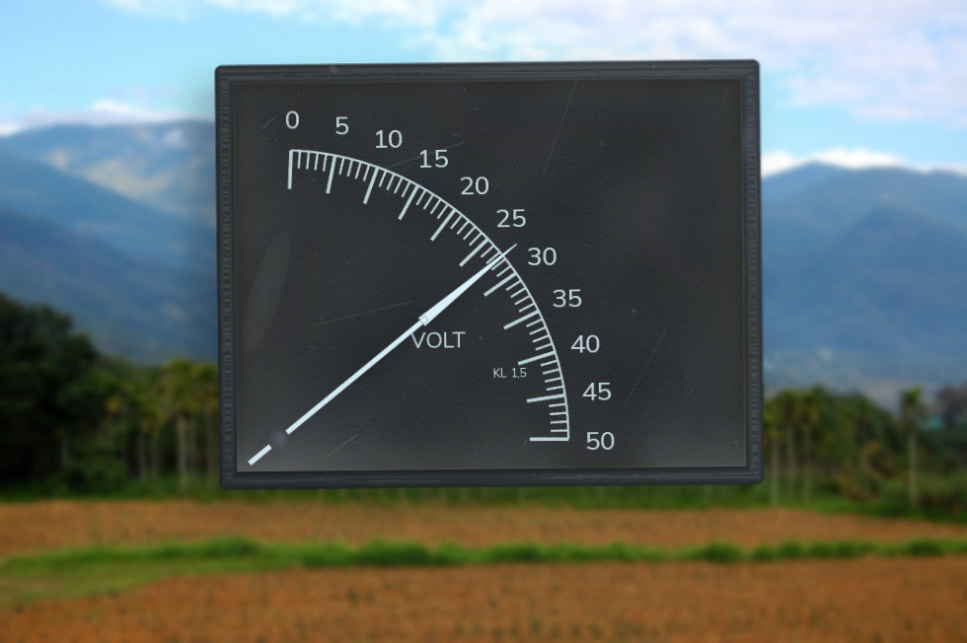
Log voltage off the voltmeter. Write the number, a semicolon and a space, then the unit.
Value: 27.5; V
